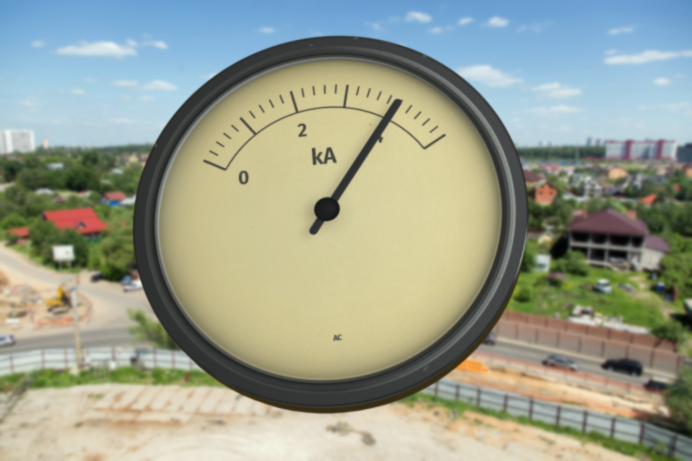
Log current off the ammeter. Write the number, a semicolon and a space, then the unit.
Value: 4; kA
